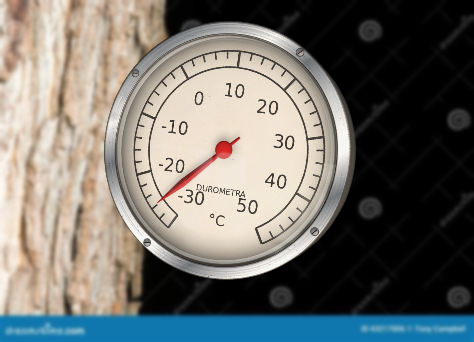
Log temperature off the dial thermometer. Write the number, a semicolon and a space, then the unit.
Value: -26; °C
